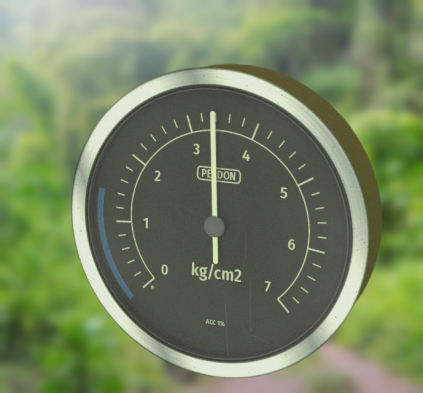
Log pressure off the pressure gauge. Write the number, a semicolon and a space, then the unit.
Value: 3.4; kg/cm²
